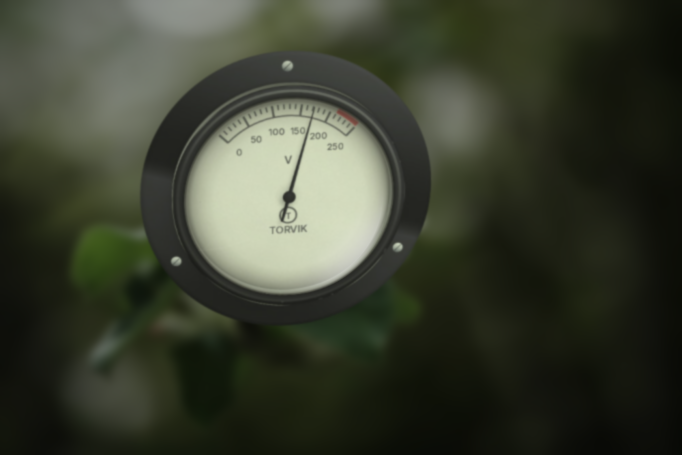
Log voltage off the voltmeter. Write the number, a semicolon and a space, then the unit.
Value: 170; V
